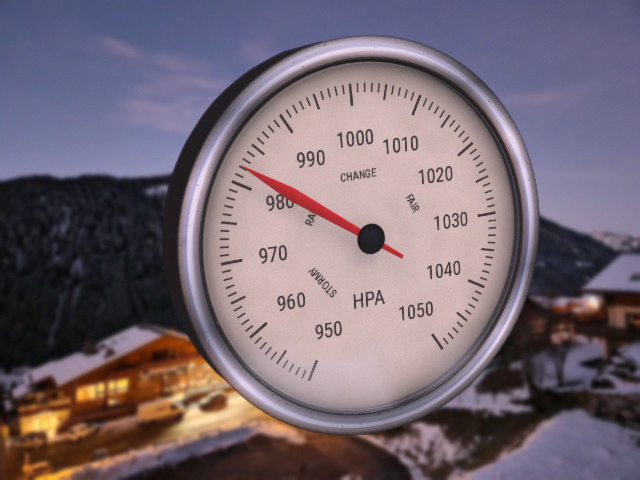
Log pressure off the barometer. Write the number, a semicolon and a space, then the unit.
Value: 982; hPa
